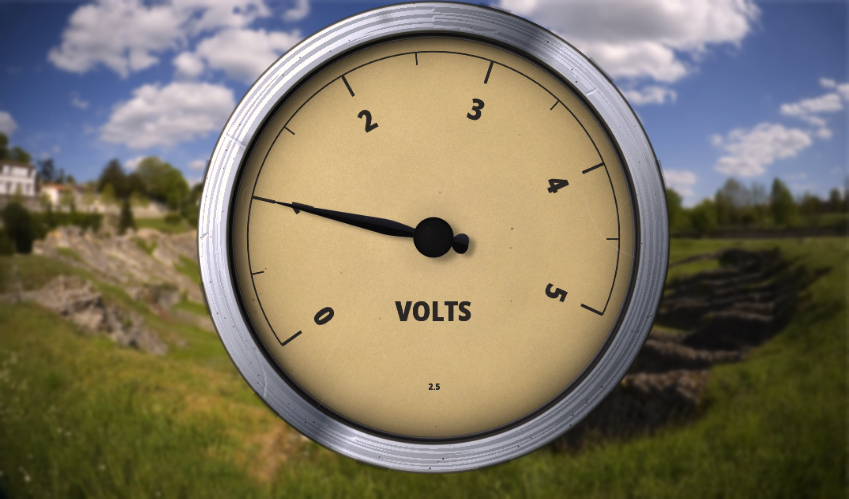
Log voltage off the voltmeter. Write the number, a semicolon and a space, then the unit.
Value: 1; V
